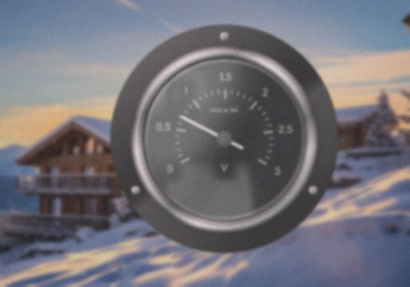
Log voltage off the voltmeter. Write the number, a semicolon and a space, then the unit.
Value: 0.7; V
